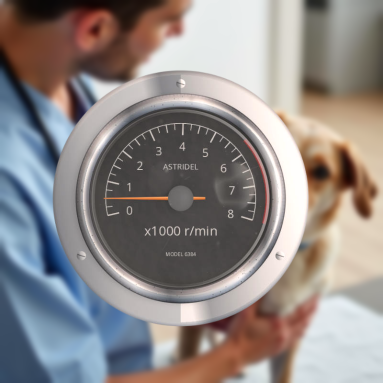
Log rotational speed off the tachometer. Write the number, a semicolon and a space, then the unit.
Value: 500; rpm
